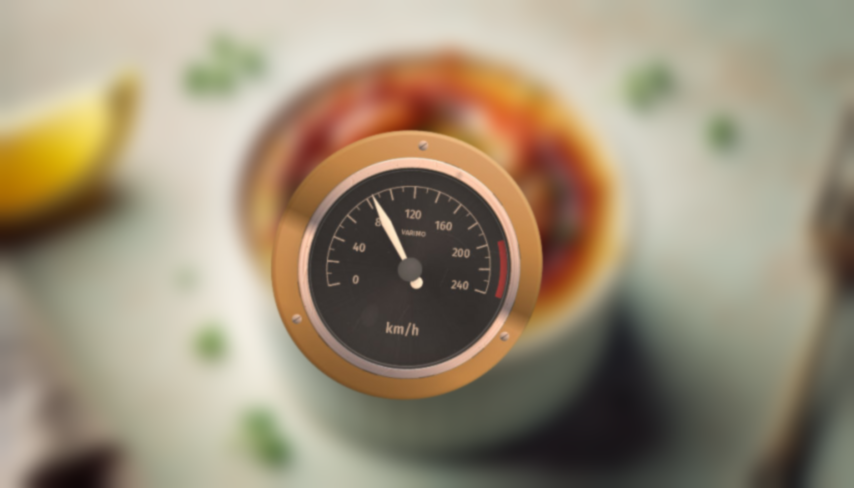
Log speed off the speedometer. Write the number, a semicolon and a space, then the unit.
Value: 85; km/h
